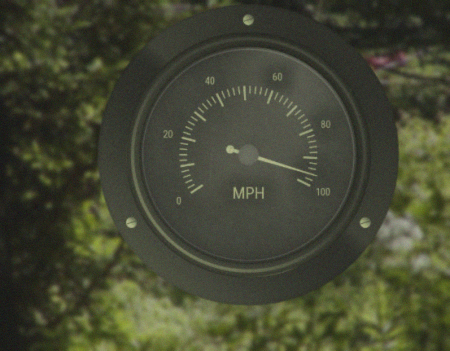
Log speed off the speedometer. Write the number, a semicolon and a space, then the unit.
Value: 96; mph
